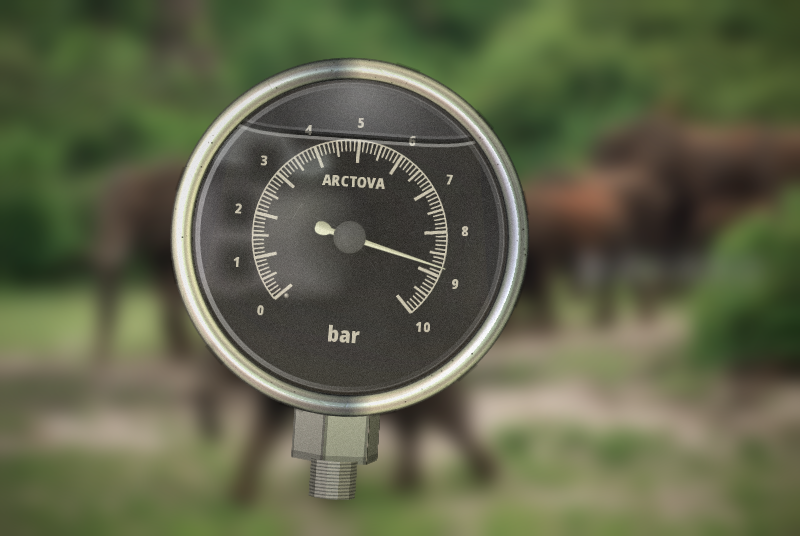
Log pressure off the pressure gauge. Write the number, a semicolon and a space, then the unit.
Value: 8.8; bar
